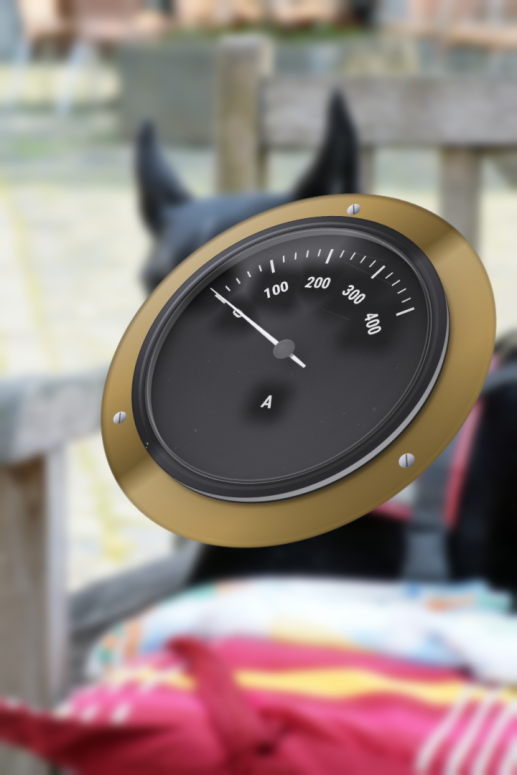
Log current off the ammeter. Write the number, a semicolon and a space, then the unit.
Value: 0; A
